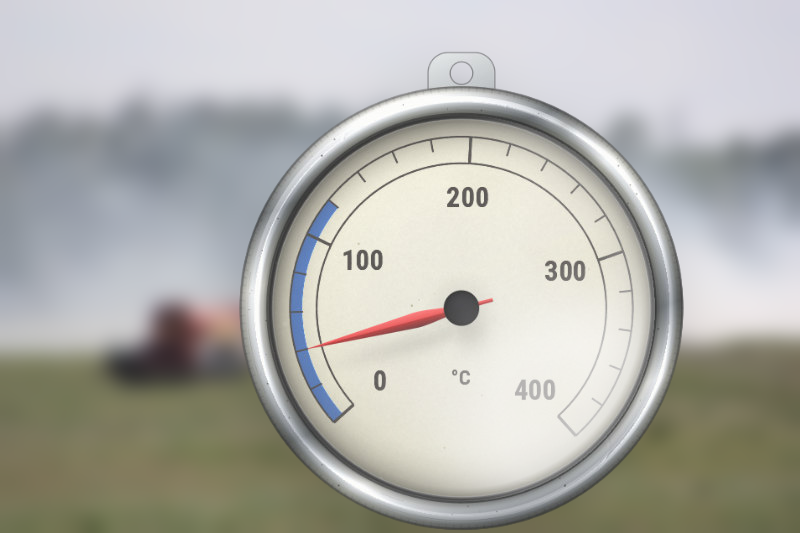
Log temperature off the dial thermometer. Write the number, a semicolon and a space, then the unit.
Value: 40; °C
